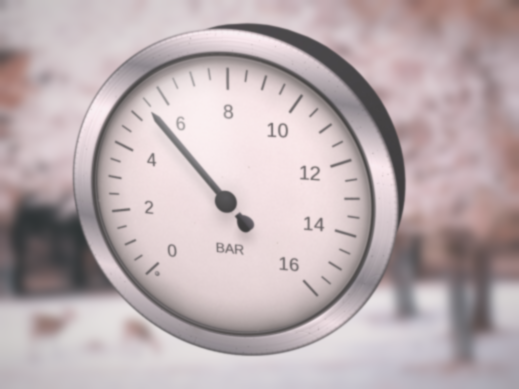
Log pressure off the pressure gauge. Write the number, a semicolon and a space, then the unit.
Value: 5.5; bar
